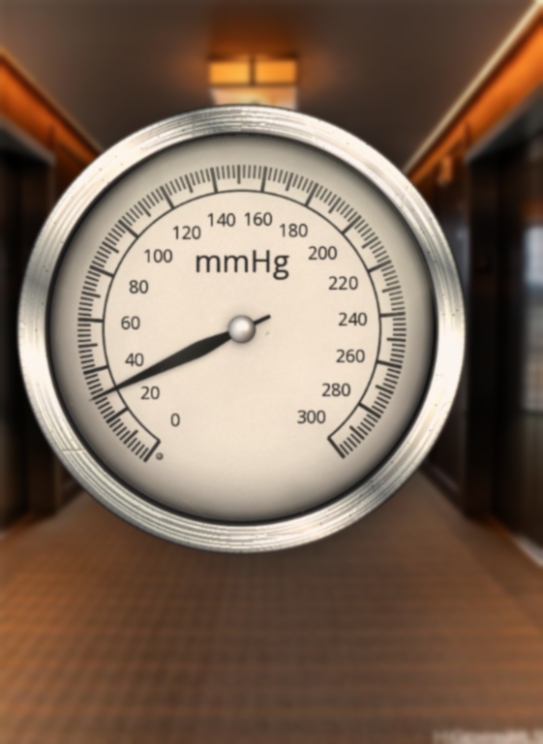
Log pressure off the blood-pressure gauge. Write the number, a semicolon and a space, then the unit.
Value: 30; mmHg
